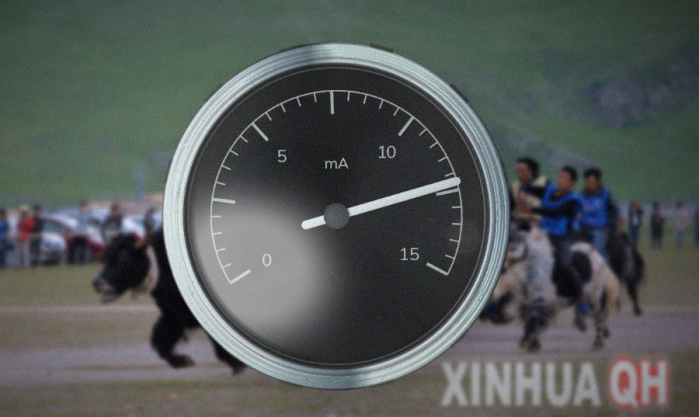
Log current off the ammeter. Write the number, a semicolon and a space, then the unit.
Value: 12.25; mA
